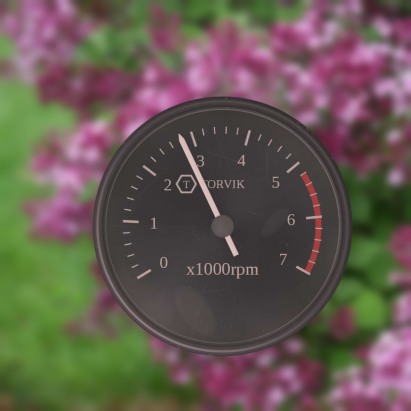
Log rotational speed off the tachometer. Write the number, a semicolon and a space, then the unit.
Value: 2800; rpm
